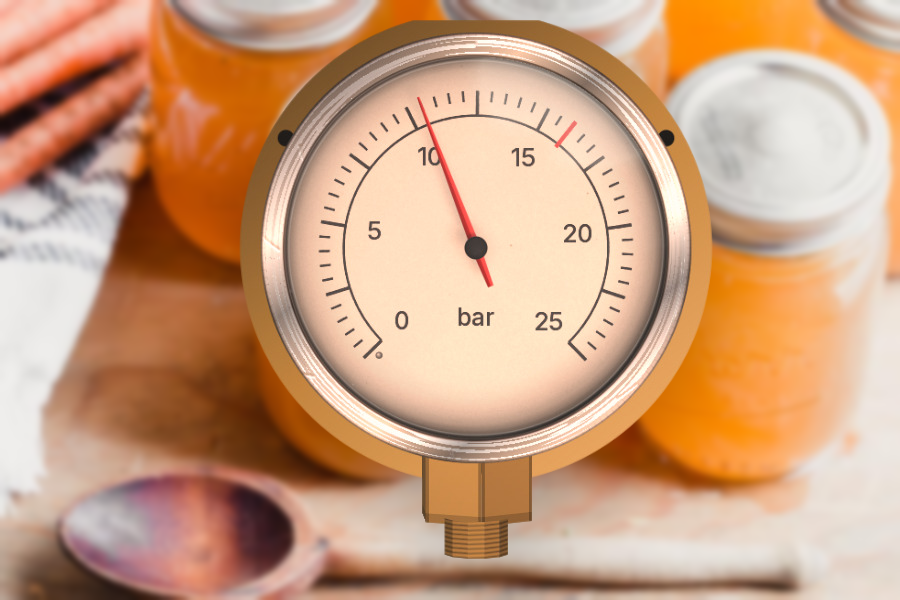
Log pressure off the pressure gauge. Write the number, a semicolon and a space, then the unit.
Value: 10.5; bar
